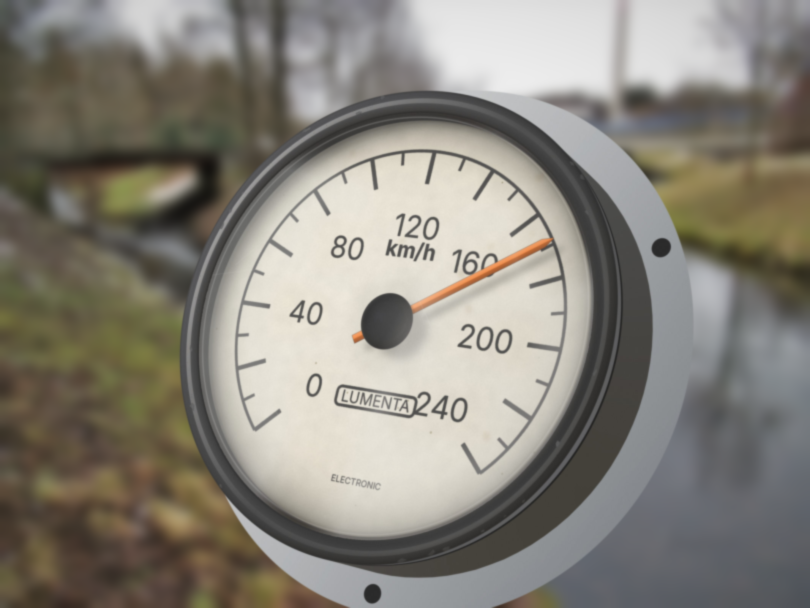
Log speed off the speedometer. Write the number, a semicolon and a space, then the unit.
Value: 170; km/h
